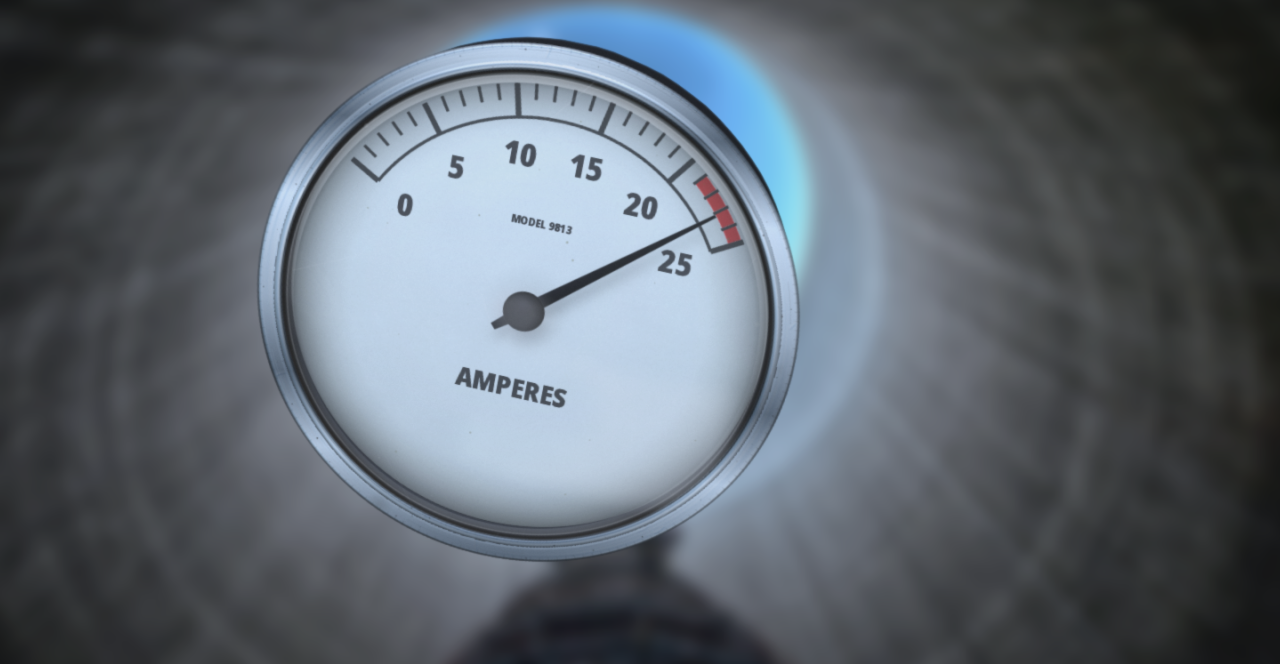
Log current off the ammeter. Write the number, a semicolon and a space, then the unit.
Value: 23; A
